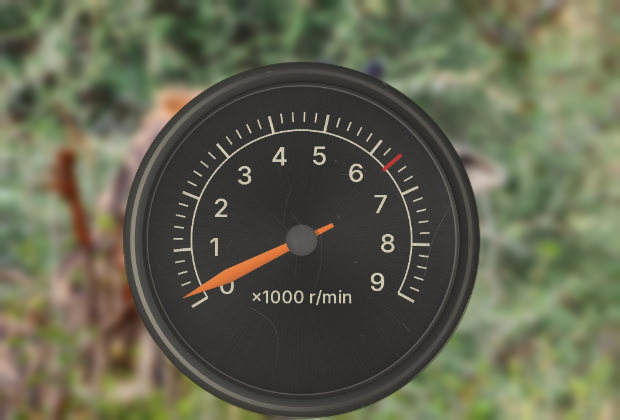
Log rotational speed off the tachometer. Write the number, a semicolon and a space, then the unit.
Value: 200; rpm
